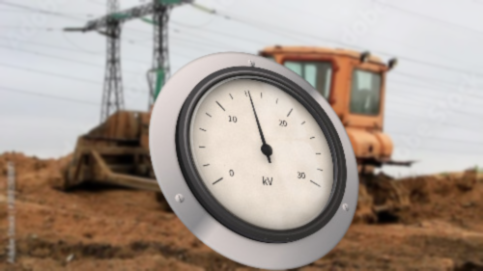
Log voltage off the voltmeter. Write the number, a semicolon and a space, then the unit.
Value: 14; kV
